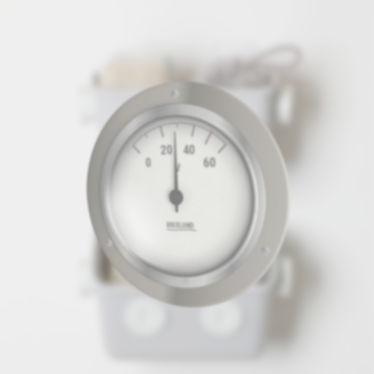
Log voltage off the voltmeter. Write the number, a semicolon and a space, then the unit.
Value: 30; V
